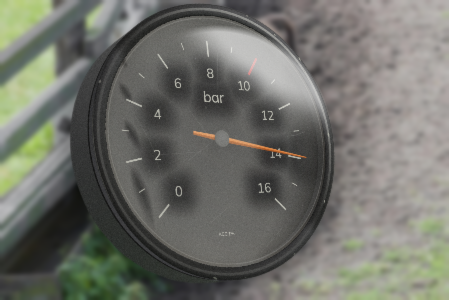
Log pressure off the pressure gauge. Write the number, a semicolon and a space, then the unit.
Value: 14; bar
